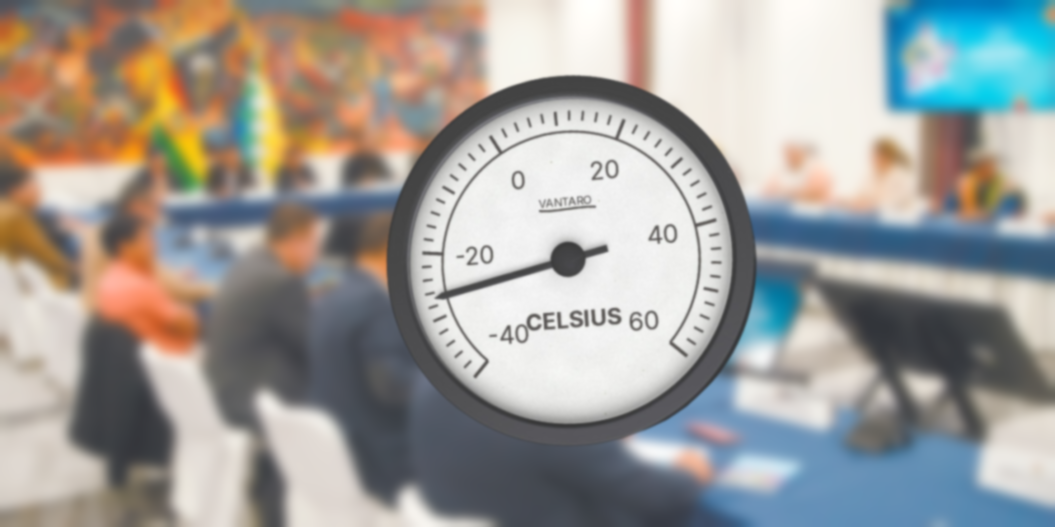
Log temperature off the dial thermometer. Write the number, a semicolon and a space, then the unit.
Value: -27; °C
